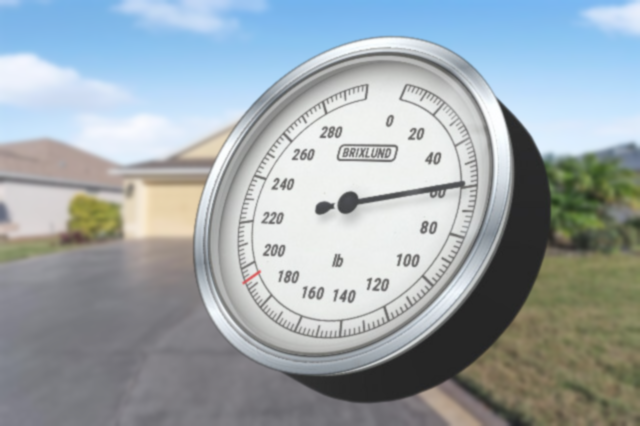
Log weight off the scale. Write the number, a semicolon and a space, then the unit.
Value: 60; lb
